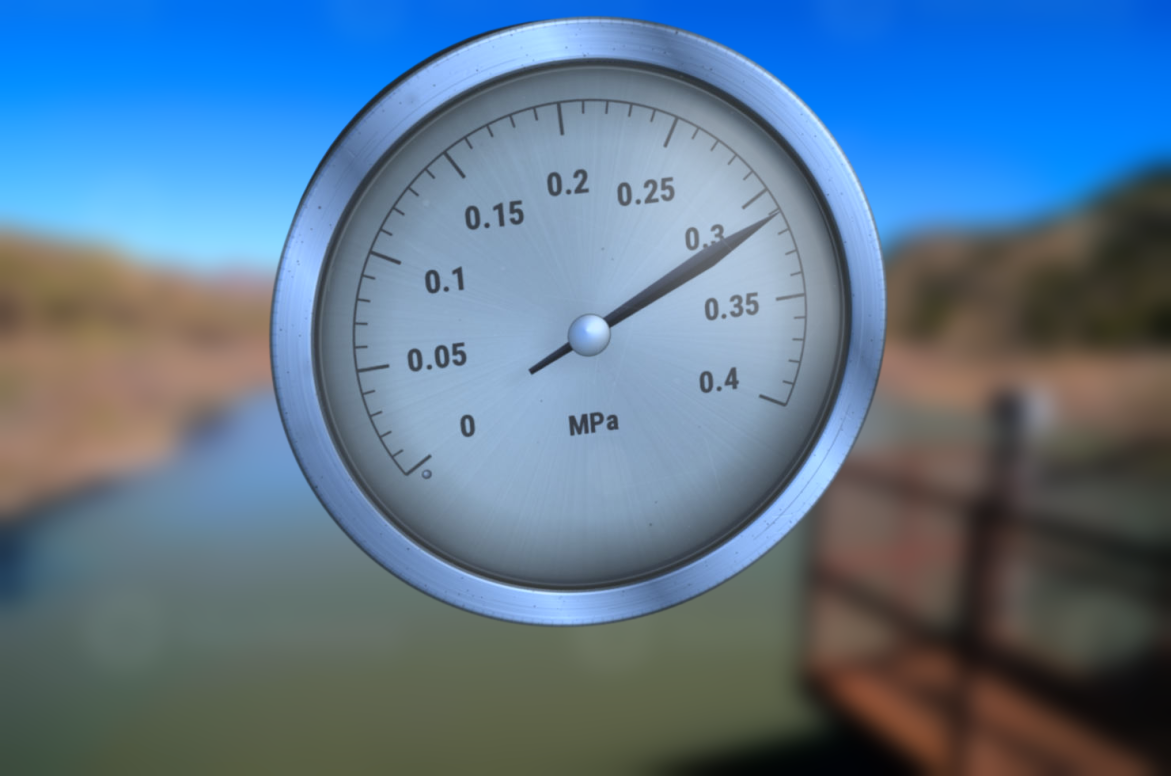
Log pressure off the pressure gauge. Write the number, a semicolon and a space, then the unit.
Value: 0.31; MPa
